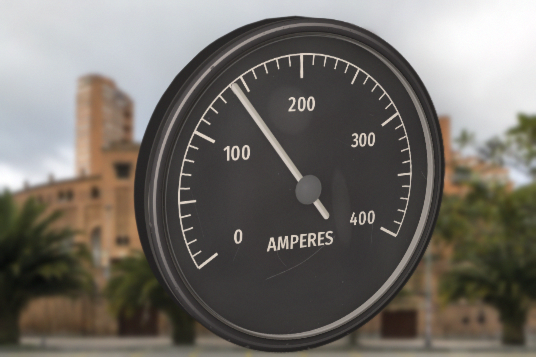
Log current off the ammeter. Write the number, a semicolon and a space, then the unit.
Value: 140; A
